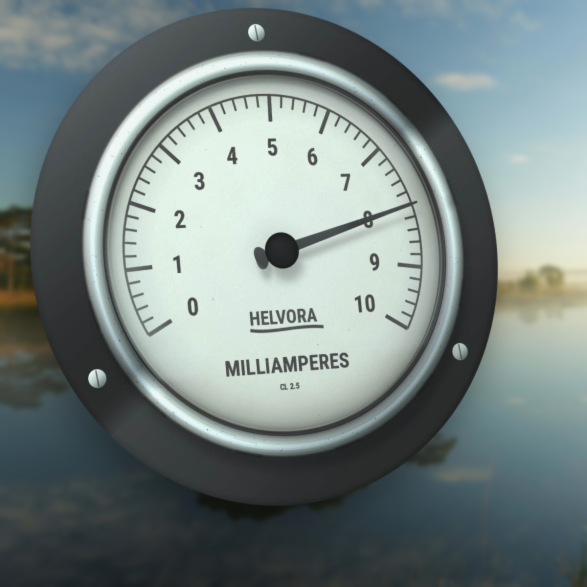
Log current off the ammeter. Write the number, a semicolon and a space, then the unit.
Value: 8; mA
